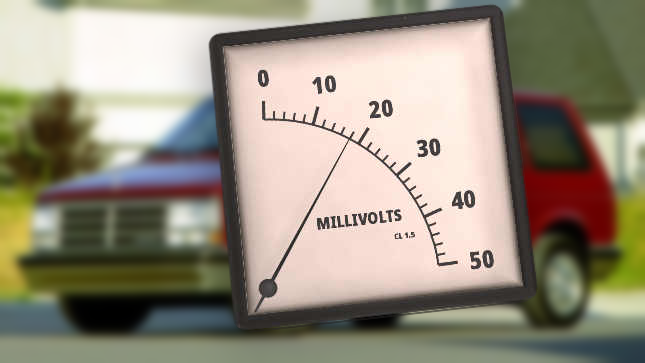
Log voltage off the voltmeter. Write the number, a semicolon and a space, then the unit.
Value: 18; mV
